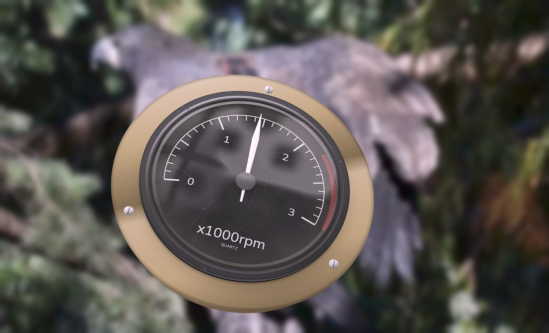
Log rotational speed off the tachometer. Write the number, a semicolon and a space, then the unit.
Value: 1450; rpm
